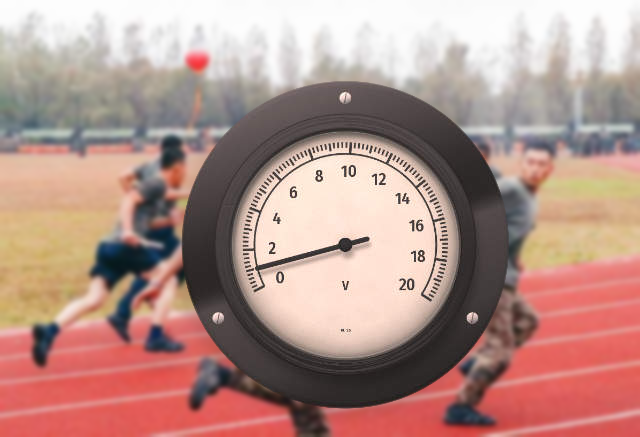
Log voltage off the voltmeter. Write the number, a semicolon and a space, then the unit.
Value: 1; V
